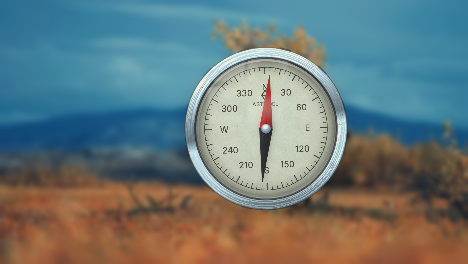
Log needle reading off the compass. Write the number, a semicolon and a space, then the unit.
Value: 5; °
